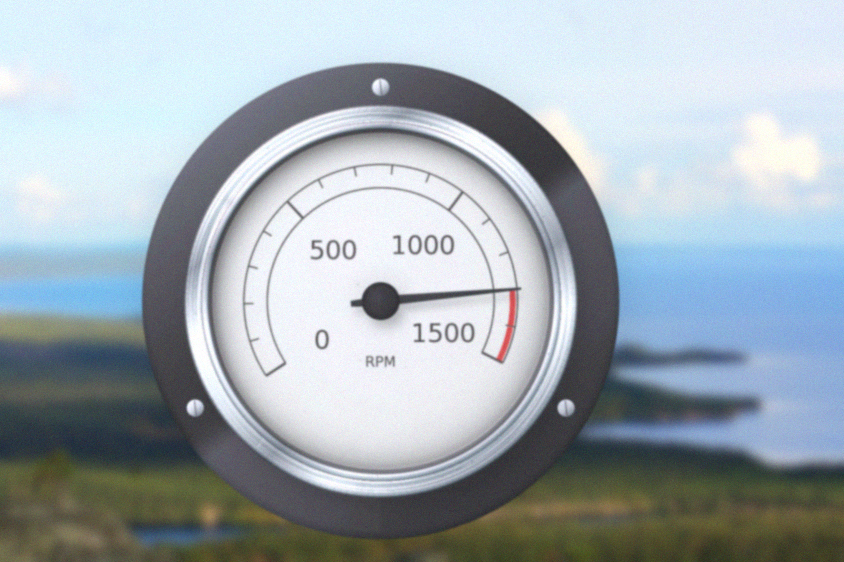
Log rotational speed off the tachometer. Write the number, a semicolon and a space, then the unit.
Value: 1300; rpm
